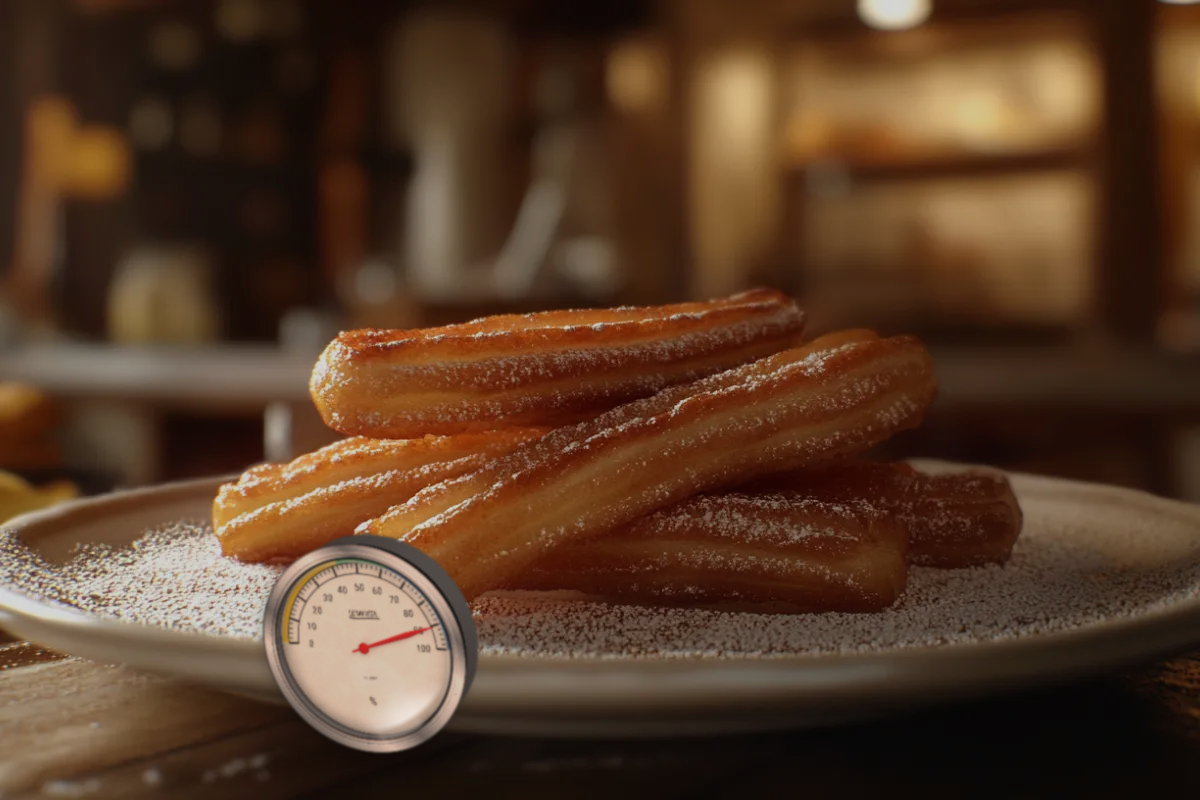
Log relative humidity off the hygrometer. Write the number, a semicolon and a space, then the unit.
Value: 90; %
